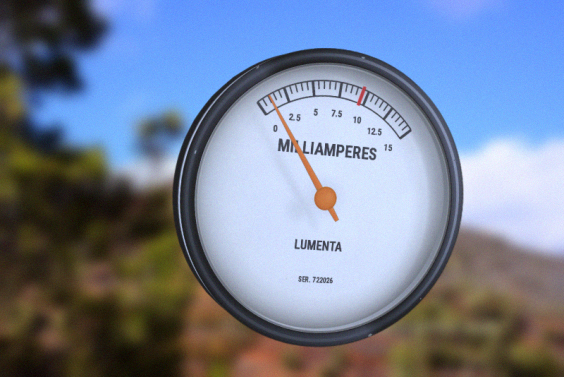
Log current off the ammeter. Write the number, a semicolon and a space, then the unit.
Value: 1; mA
